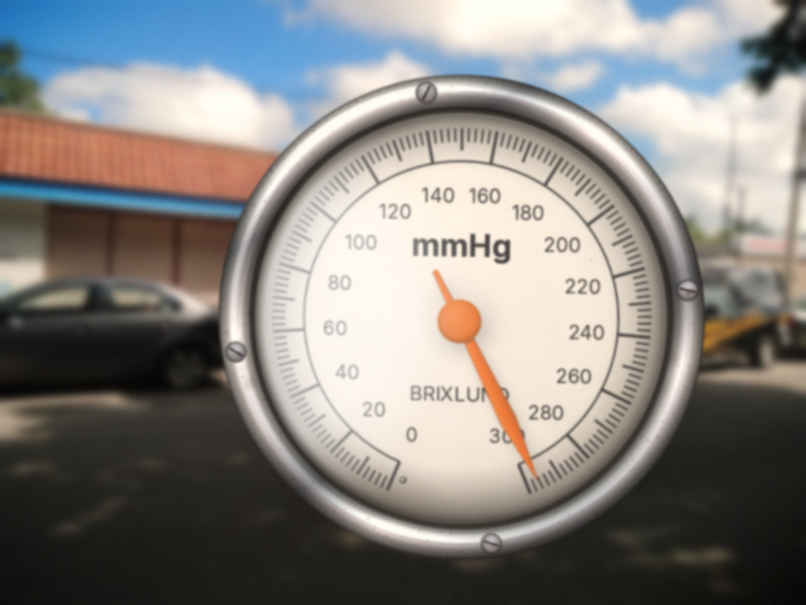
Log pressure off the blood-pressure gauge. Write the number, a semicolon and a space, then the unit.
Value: 296; mmHg
